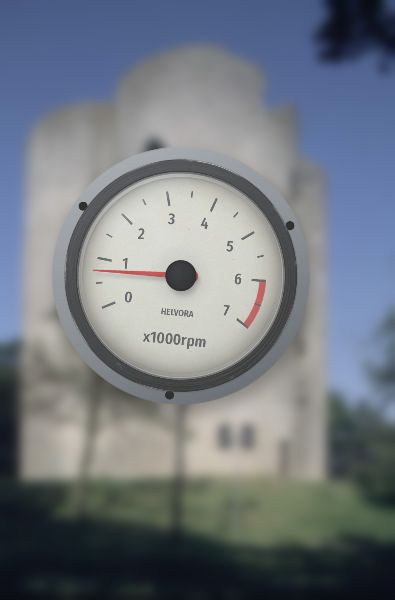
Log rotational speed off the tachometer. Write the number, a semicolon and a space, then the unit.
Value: 750; rpm
